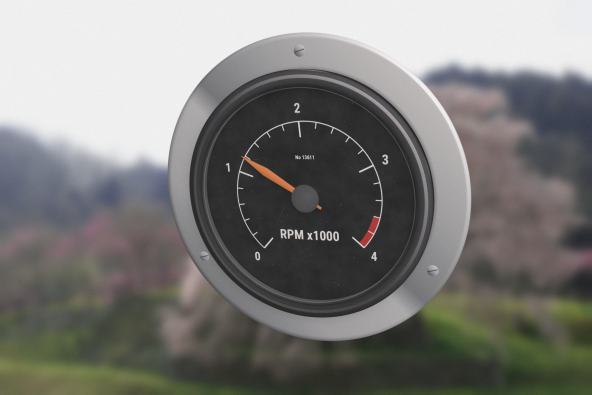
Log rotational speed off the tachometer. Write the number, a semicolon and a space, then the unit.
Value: 1200; rpm
